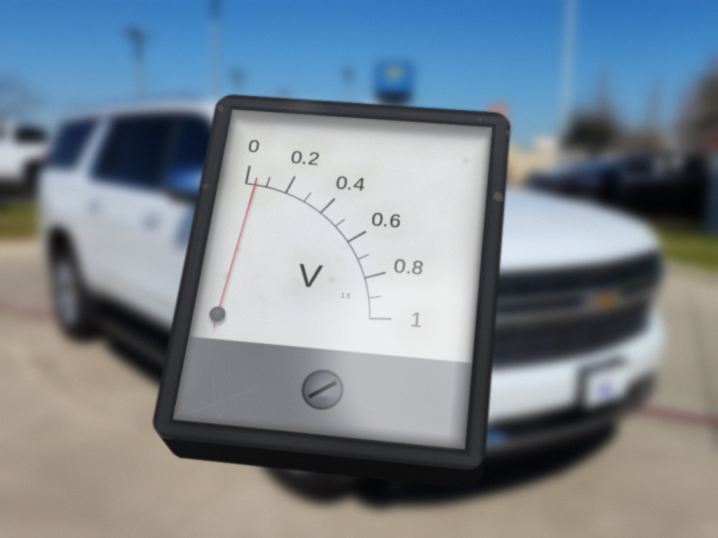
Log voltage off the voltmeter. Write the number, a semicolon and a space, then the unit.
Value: 0.05; V
